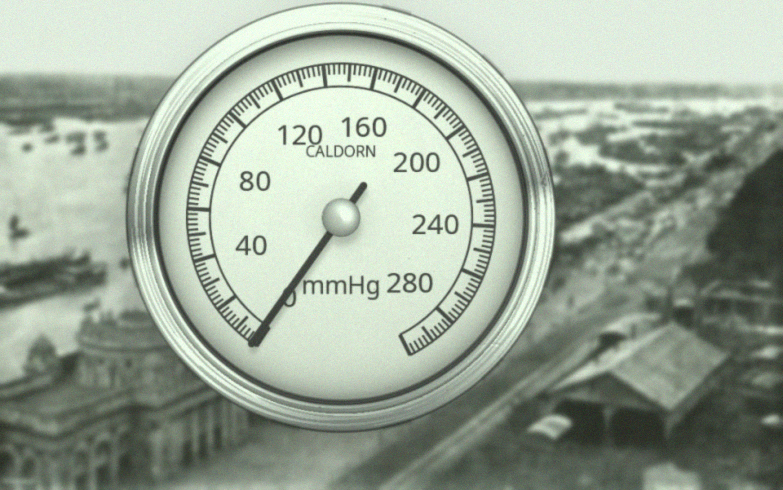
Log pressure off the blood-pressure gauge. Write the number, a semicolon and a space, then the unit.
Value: 2; mmHg
